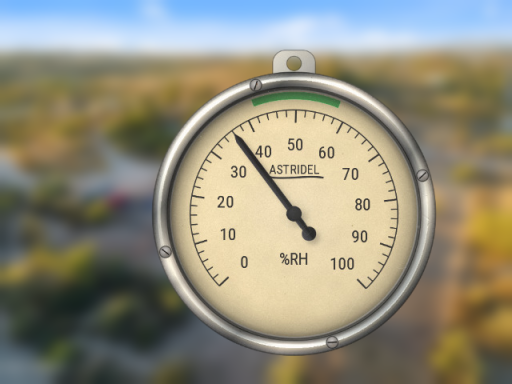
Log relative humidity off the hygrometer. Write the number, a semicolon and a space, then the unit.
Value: 36; %
